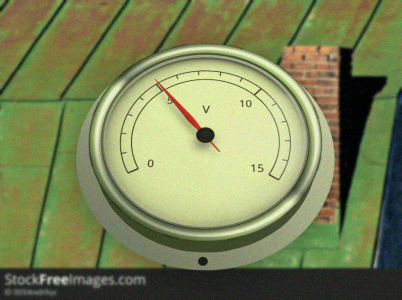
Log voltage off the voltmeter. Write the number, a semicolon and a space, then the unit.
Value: 5; V
